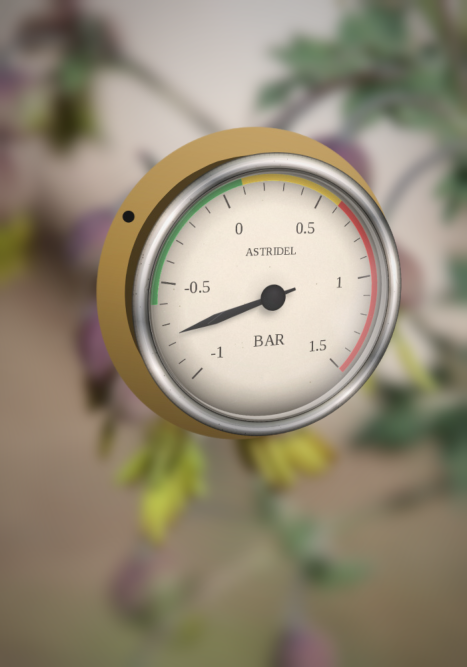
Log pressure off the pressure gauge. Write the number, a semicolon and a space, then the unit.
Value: -0.75; bar
